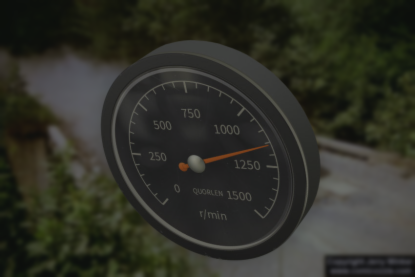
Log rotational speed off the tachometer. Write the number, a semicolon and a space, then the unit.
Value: 1150; rpm
